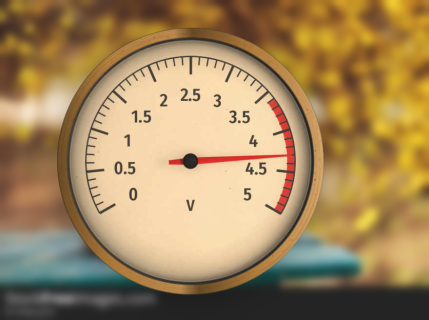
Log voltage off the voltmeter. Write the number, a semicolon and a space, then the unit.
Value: 4.3; V
